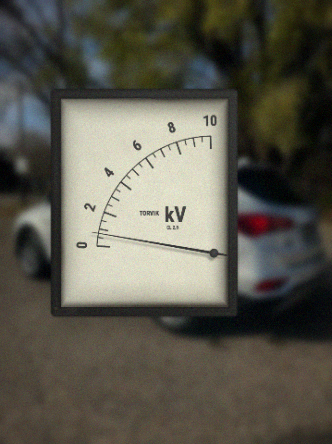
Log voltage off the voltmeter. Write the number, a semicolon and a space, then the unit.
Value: 0.75; kV
